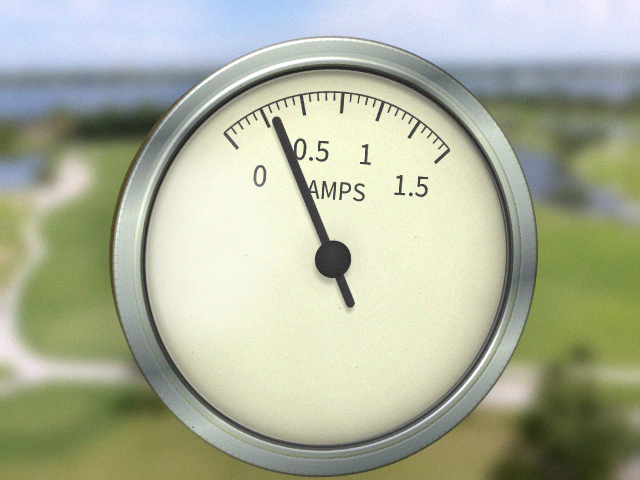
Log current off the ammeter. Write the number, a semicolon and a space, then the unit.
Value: 0.3; A
